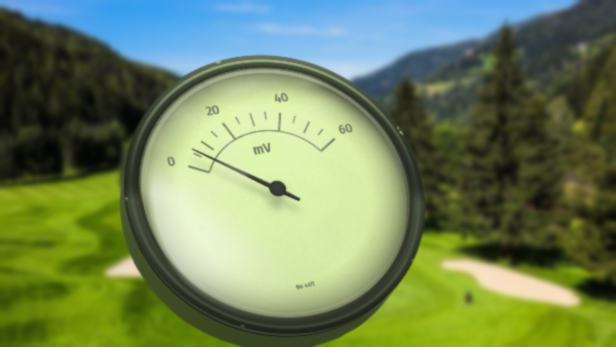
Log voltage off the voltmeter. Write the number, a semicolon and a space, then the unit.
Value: 5; mV
